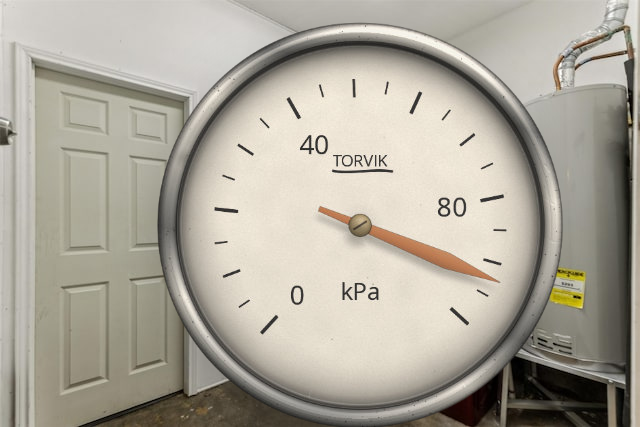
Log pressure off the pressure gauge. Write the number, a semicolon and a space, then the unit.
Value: 92.5; kPa
